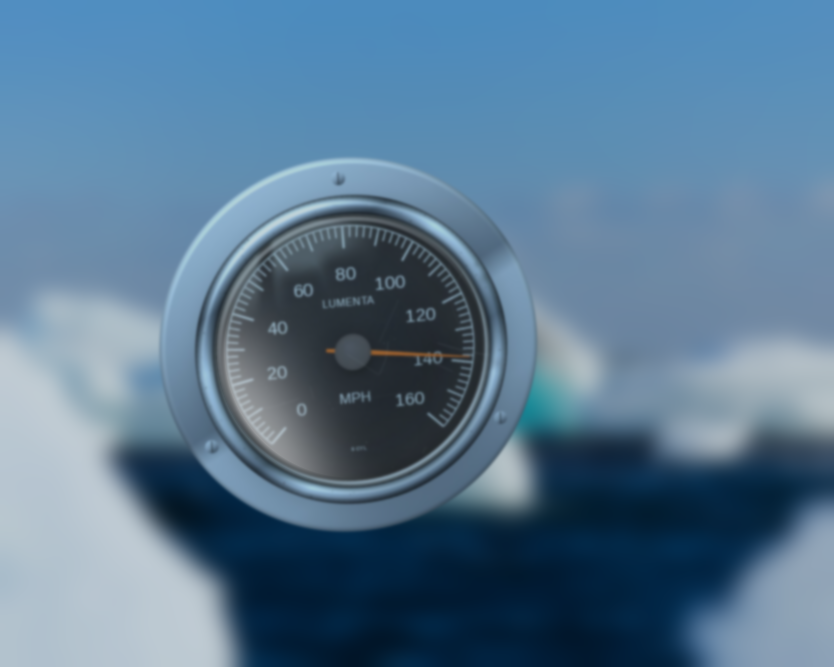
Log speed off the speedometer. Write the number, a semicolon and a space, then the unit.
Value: 138; mph
